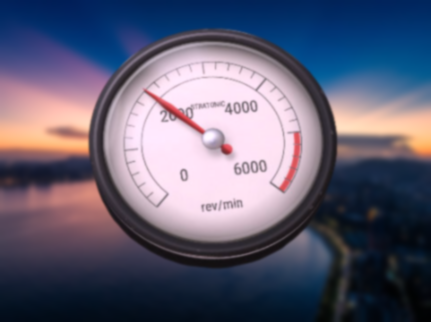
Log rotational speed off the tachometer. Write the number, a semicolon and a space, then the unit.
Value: 2000; rpm
